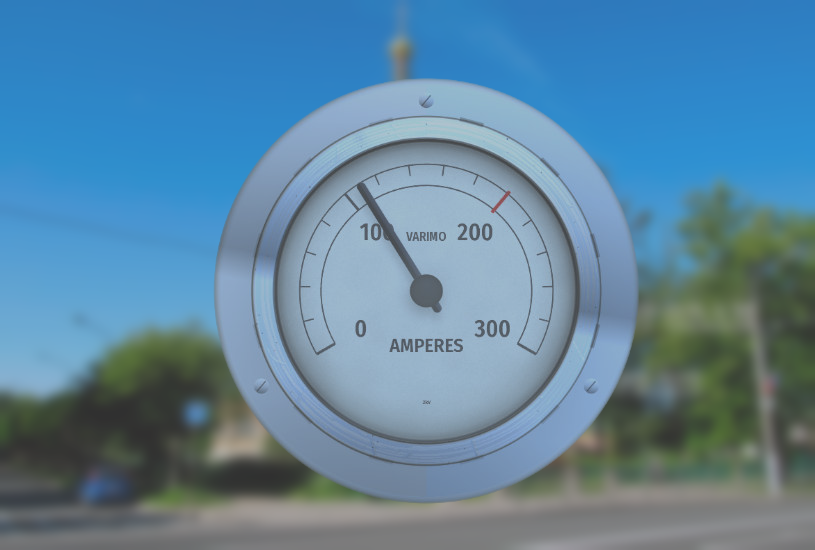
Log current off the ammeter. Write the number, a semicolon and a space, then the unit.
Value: 110; A
